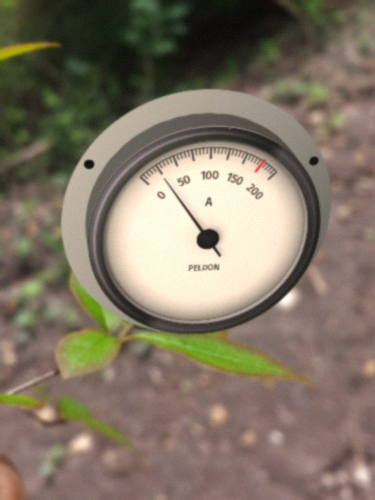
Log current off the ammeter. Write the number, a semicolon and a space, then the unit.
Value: 25; A
